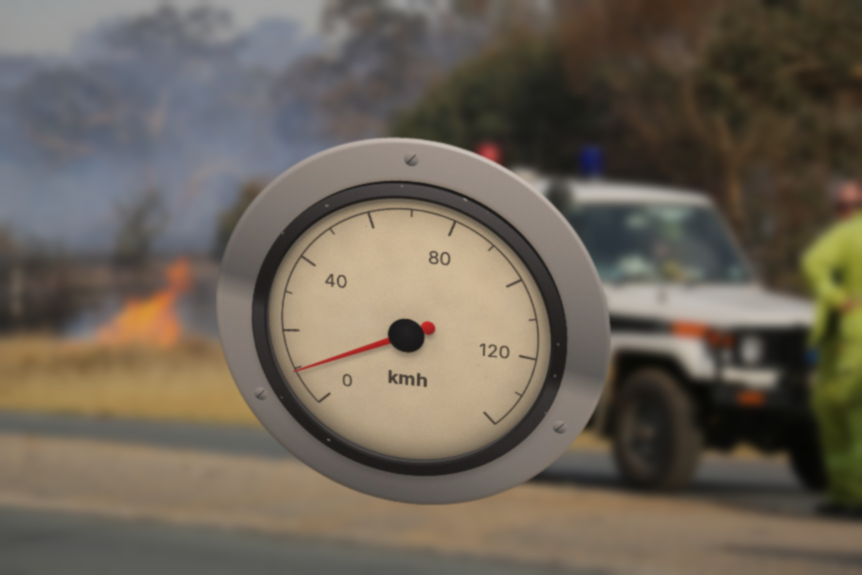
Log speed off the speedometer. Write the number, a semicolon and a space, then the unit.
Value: 10; km/h
